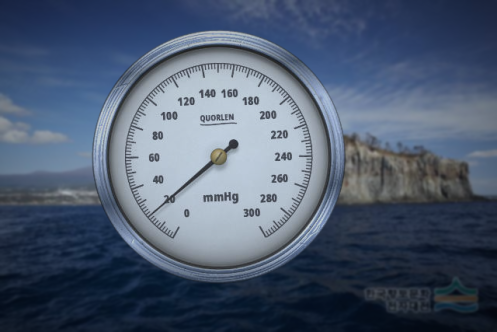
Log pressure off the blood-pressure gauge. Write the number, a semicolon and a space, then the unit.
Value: 20; mmHg
